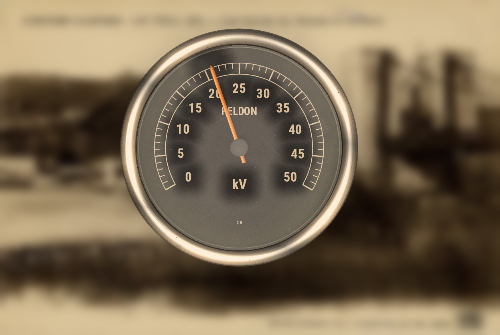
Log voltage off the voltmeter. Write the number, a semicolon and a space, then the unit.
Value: 21; kV
